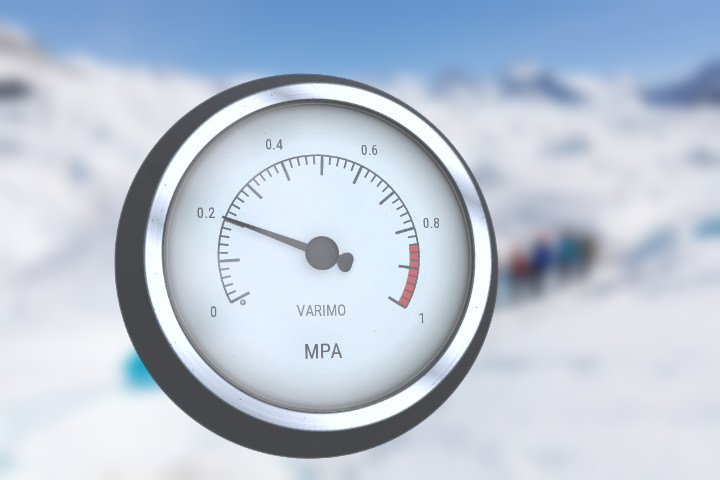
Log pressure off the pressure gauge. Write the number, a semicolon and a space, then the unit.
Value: 0.2; MPa
